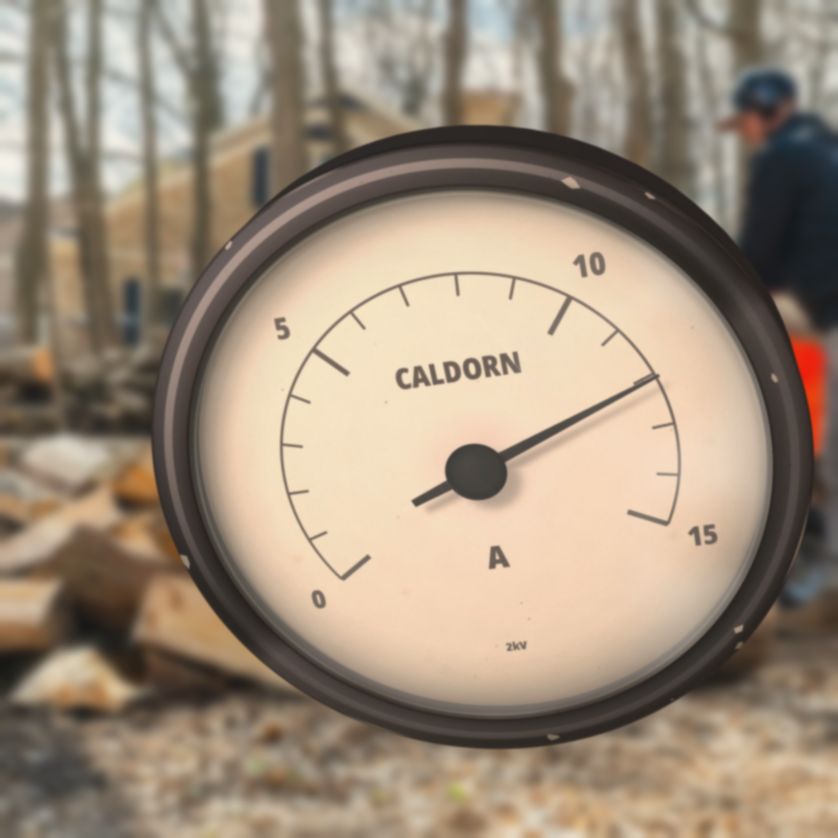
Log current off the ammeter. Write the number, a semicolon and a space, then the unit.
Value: 12; A
